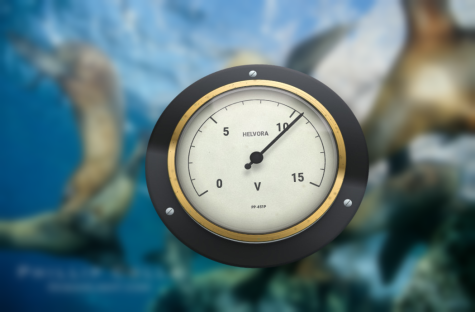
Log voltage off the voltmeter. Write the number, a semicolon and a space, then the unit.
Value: 10.5; V
